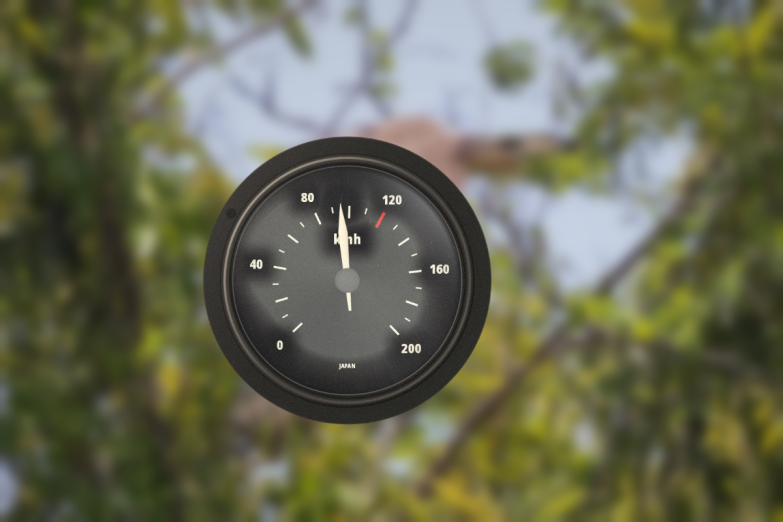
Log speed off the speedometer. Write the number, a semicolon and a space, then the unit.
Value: 95; km/h
